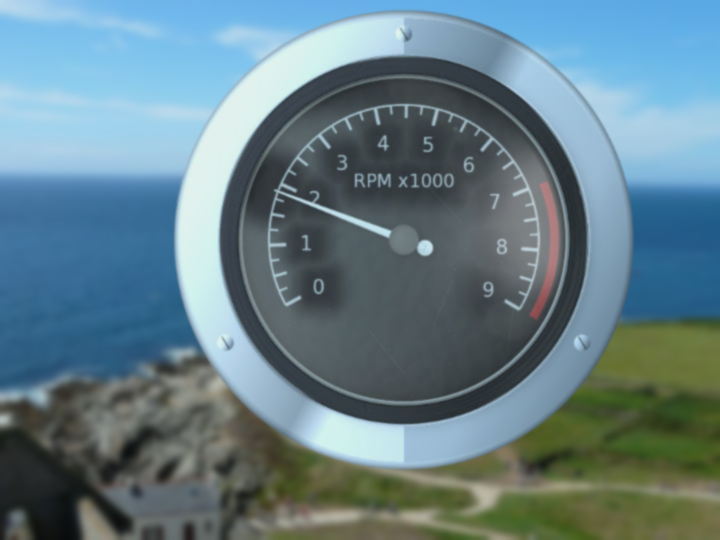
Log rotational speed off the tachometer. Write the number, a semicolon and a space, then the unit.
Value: 1875; rpm
